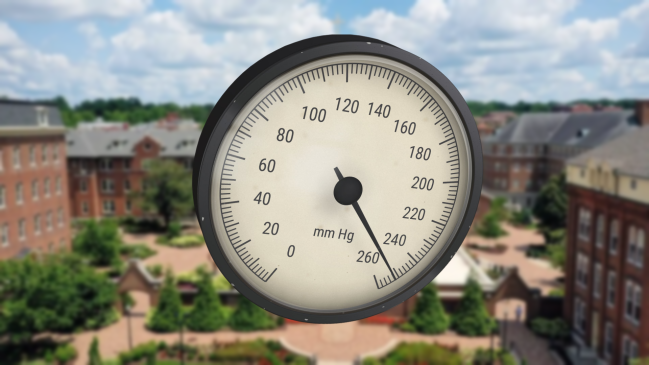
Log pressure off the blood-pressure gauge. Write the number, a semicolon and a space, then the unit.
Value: 252; mmHg
